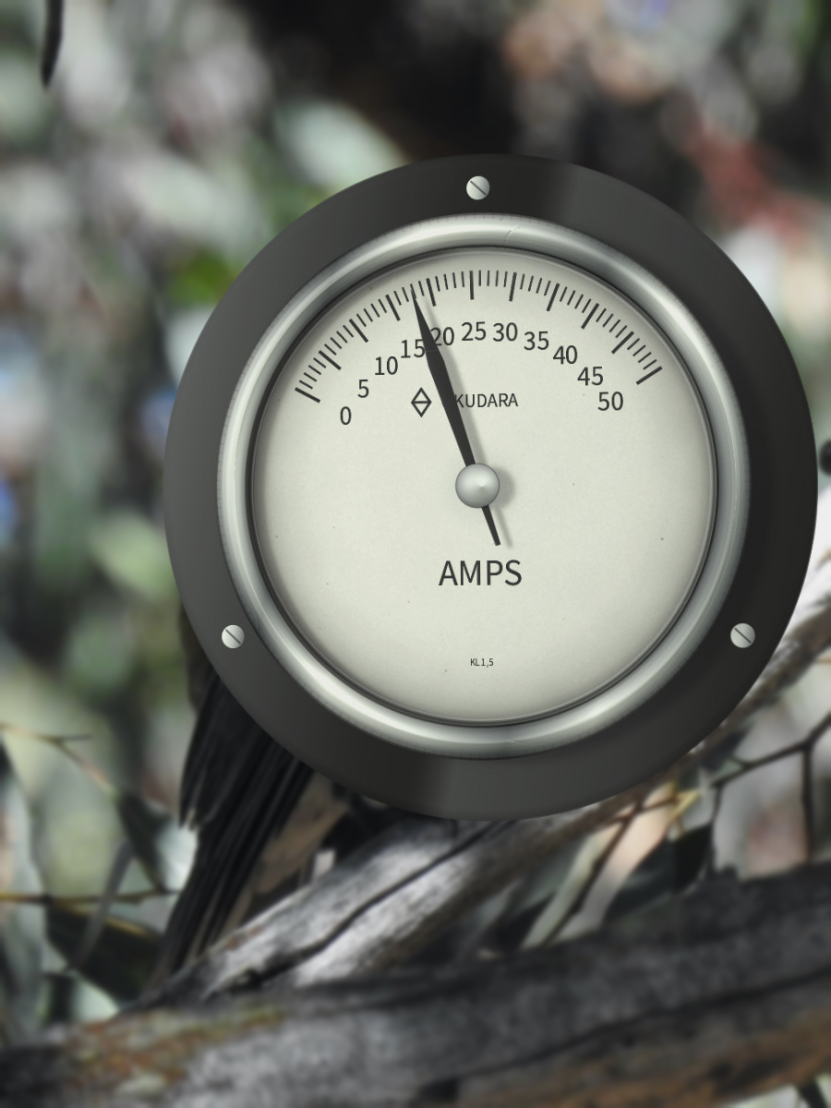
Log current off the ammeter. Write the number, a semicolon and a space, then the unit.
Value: 18; A
